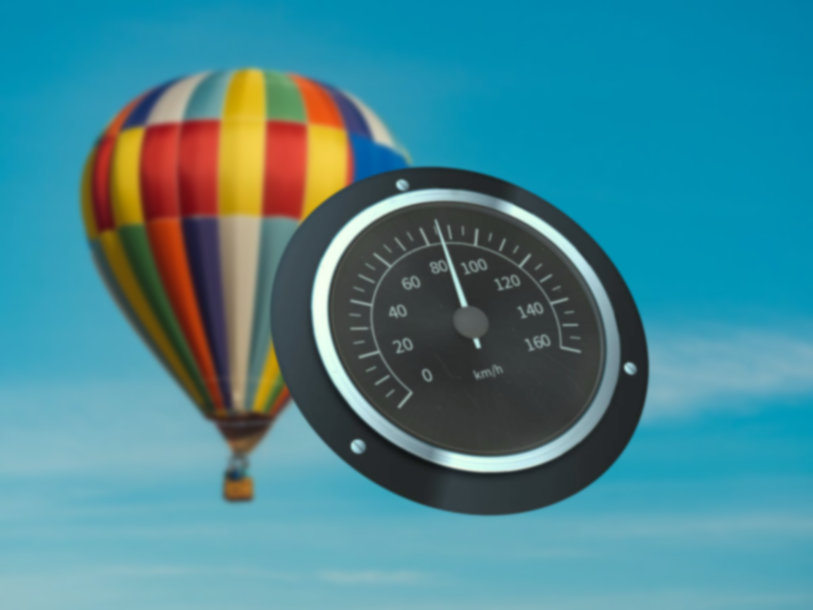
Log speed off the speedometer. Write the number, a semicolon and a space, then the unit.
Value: 85; km/h
